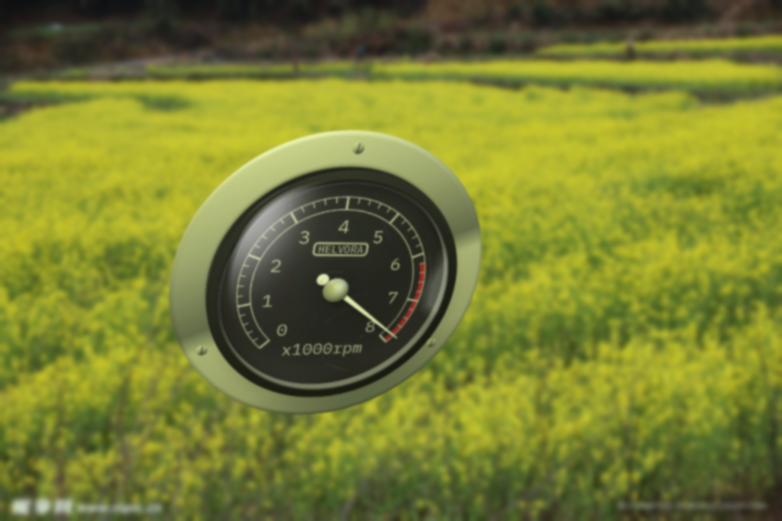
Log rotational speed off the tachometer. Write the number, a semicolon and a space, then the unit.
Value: 7800; rpm
